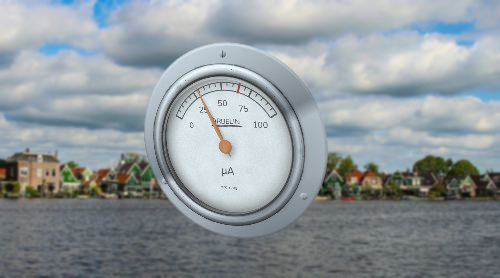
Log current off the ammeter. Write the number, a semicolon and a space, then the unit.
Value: 30; µA
